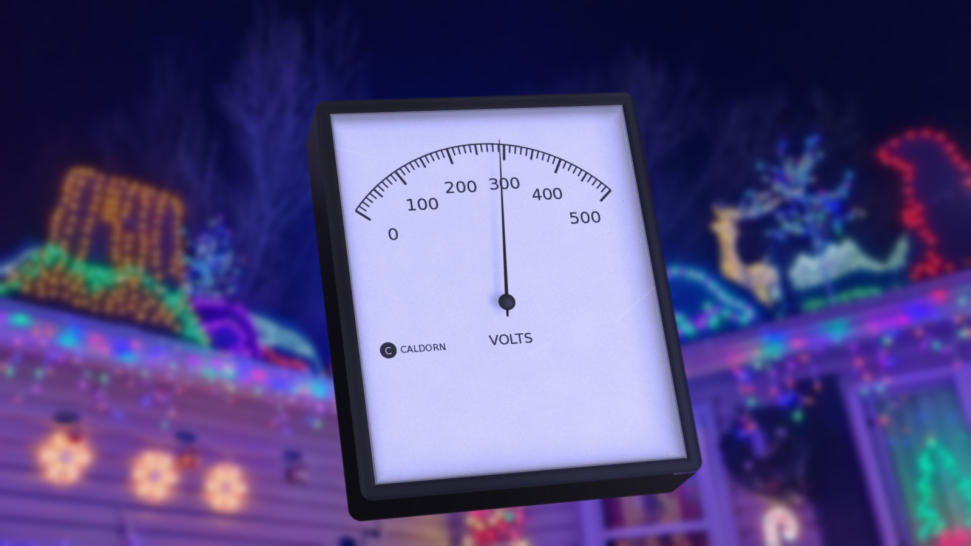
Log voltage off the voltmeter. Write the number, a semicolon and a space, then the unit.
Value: 290; V
